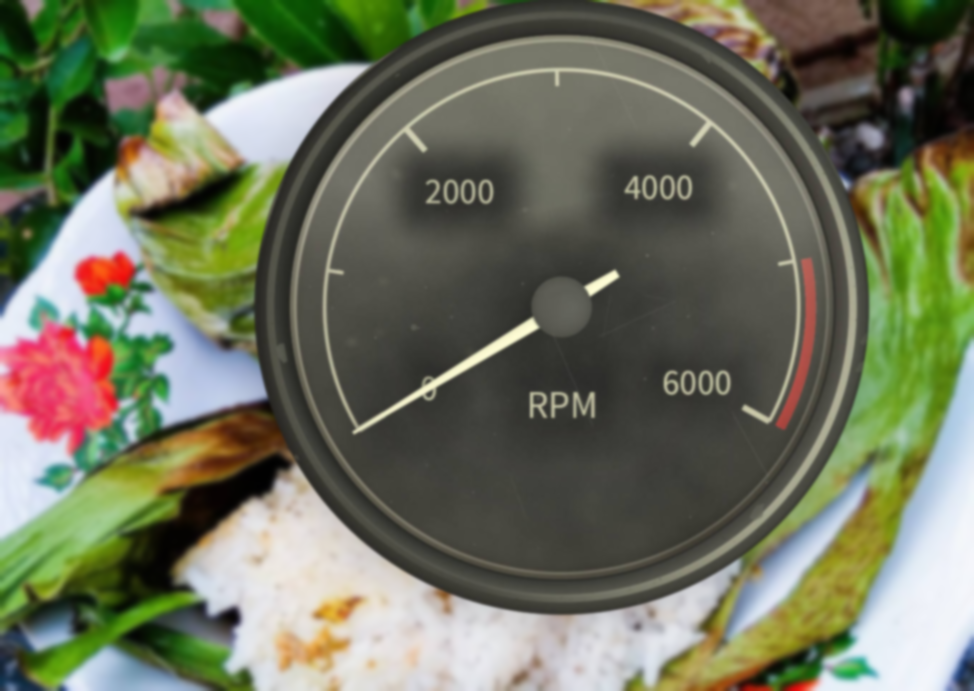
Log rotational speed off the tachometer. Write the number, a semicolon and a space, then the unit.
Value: 0; rpm
